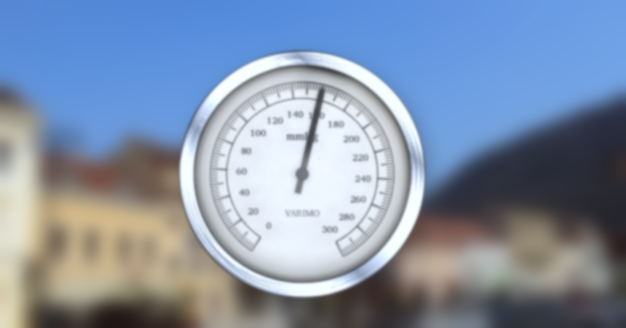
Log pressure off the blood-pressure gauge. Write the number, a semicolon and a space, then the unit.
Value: 160; mmHg
